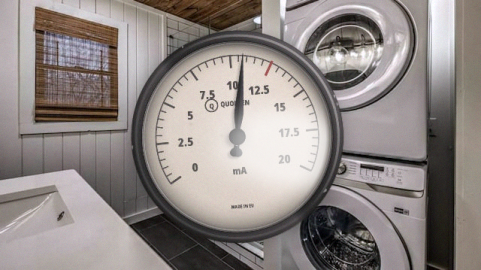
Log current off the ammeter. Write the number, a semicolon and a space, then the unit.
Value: 10.75; mA
